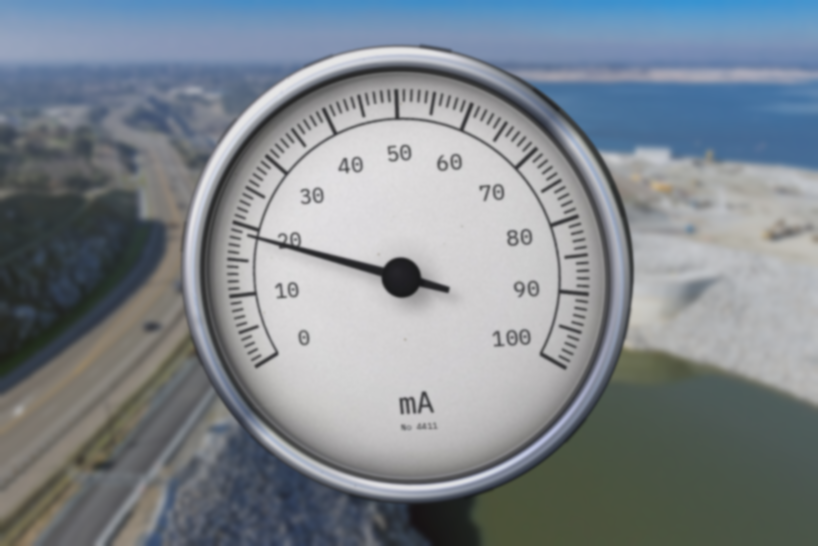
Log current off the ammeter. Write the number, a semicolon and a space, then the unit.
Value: 19; mA
